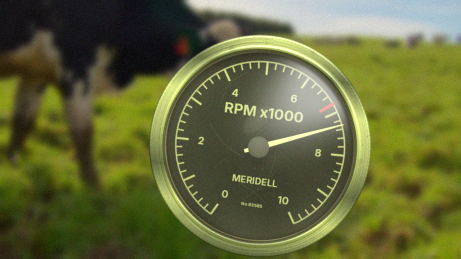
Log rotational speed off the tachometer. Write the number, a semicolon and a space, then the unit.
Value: 7300; rpm
